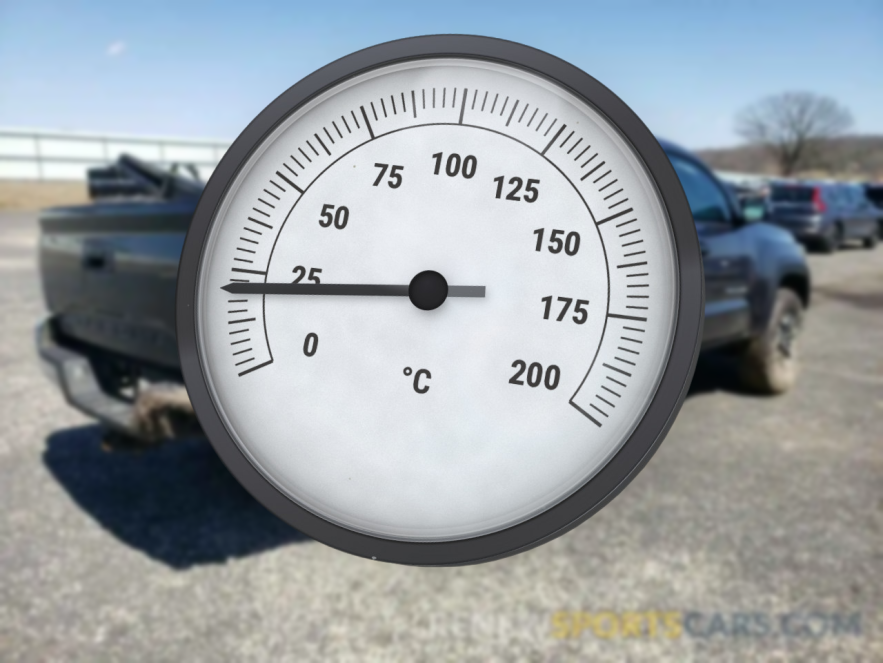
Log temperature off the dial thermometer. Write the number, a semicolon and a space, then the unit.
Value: 20; °C
